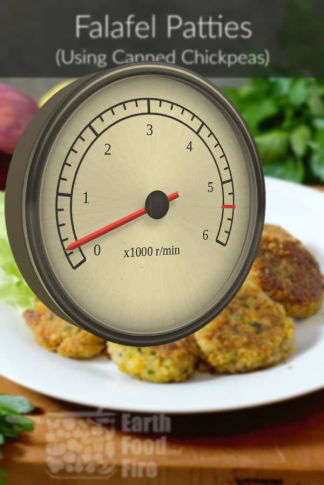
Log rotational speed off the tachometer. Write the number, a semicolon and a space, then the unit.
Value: 300; rpm
